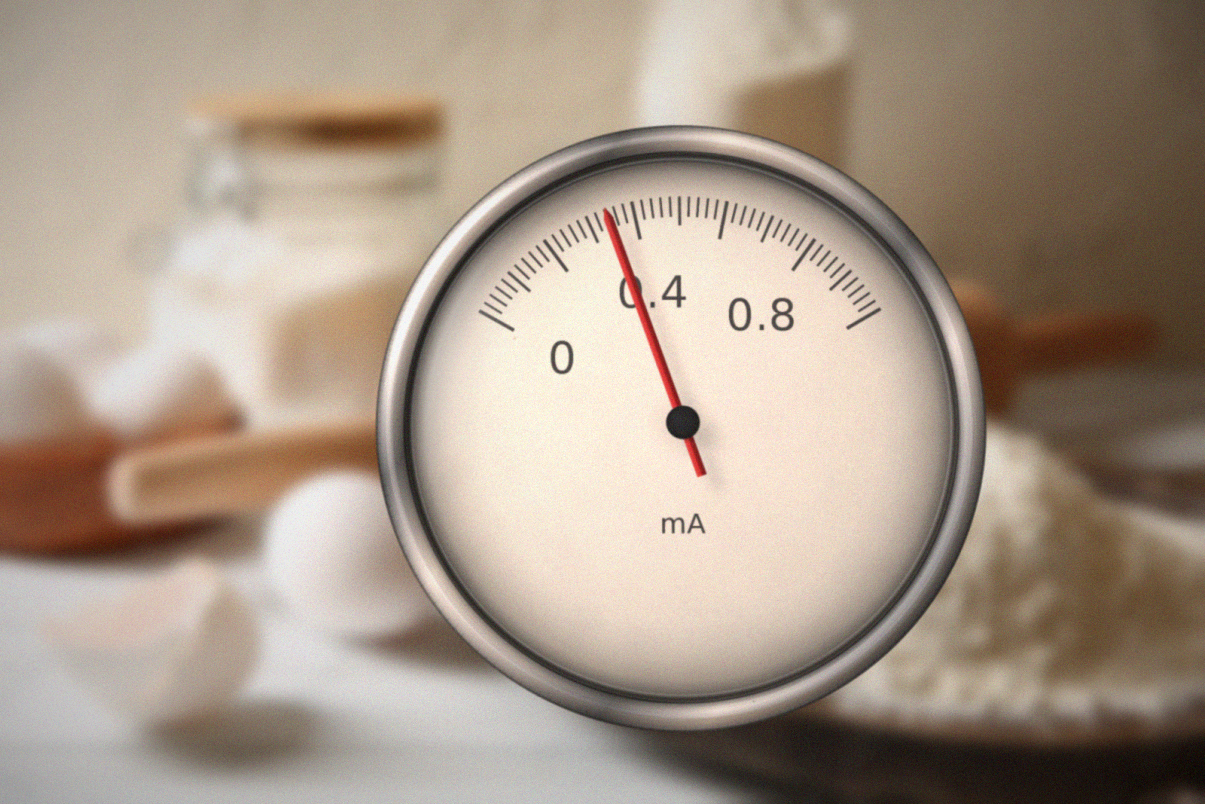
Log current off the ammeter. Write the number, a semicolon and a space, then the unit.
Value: 0.34; mA
